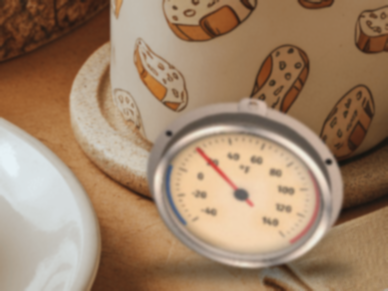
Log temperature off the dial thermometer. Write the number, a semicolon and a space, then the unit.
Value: 20; °F
